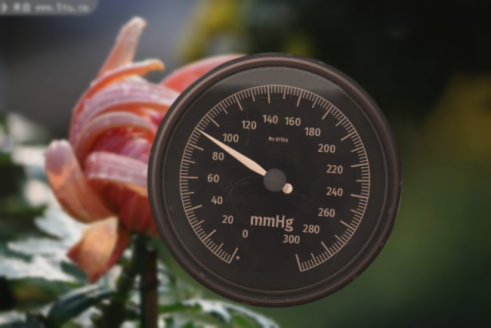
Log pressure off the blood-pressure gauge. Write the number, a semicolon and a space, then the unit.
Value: 90; mmHg
